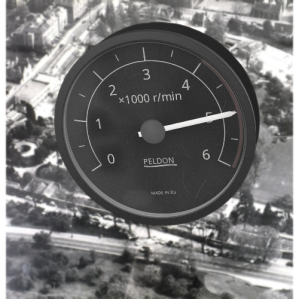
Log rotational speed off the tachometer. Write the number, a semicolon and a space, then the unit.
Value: 5000; rpm
